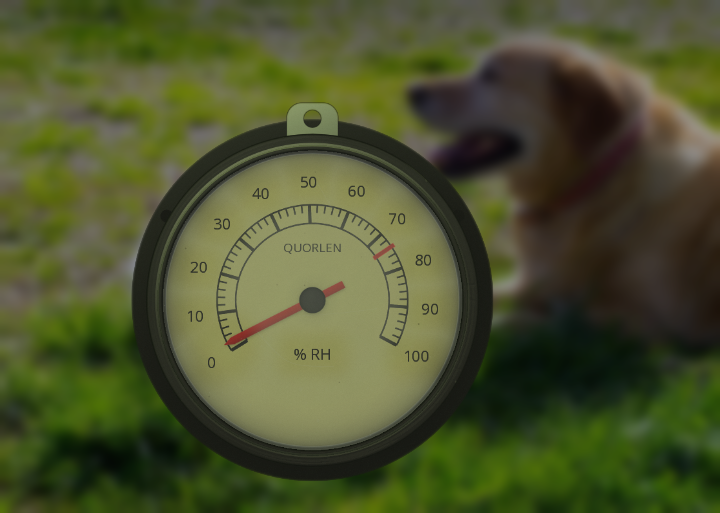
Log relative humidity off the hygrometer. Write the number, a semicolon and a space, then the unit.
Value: 2; %
